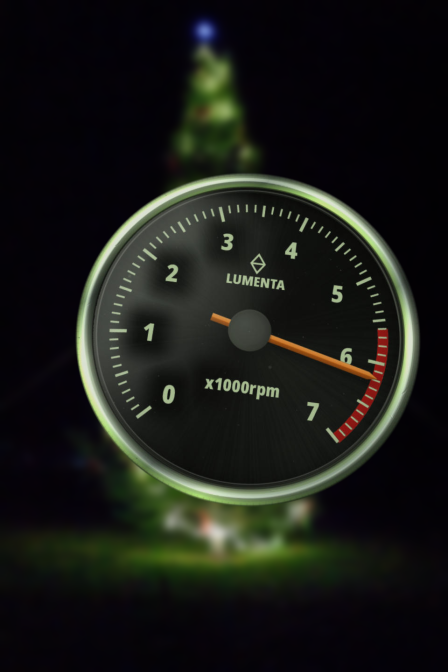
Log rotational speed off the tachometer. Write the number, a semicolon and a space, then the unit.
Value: 6200; rpm
